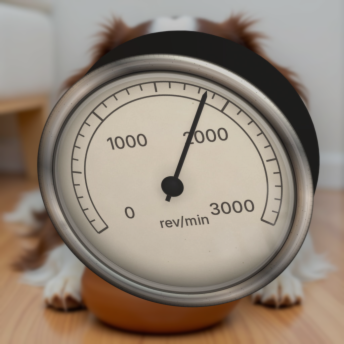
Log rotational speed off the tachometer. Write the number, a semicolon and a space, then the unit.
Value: 1850; rpm
